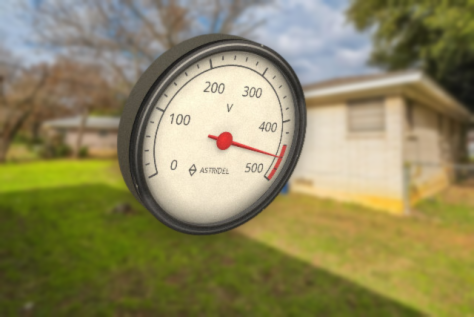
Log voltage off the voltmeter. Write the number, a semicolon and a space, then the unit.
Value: 460; V
